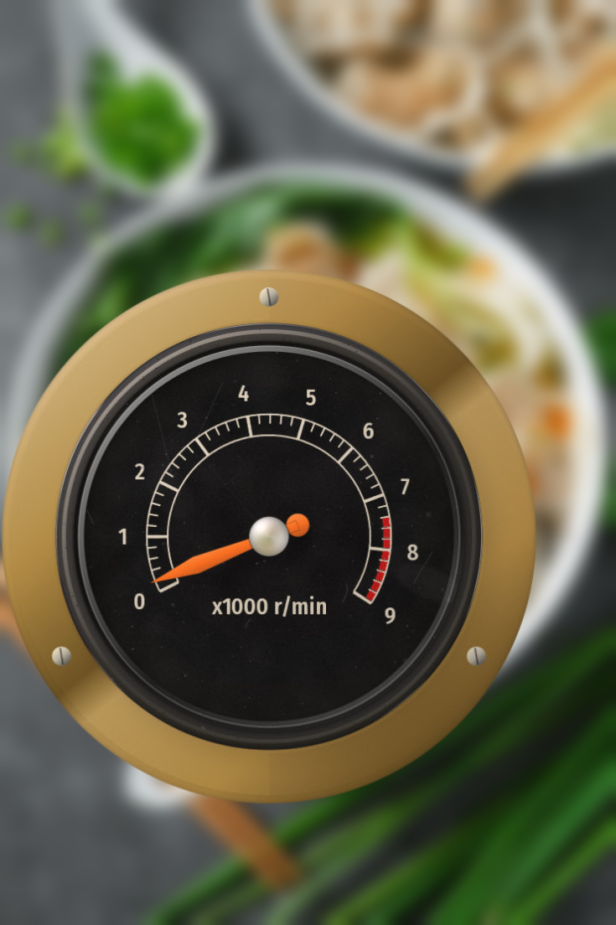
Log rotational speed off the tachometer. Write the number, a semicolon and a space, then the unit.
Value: 200; rpm
